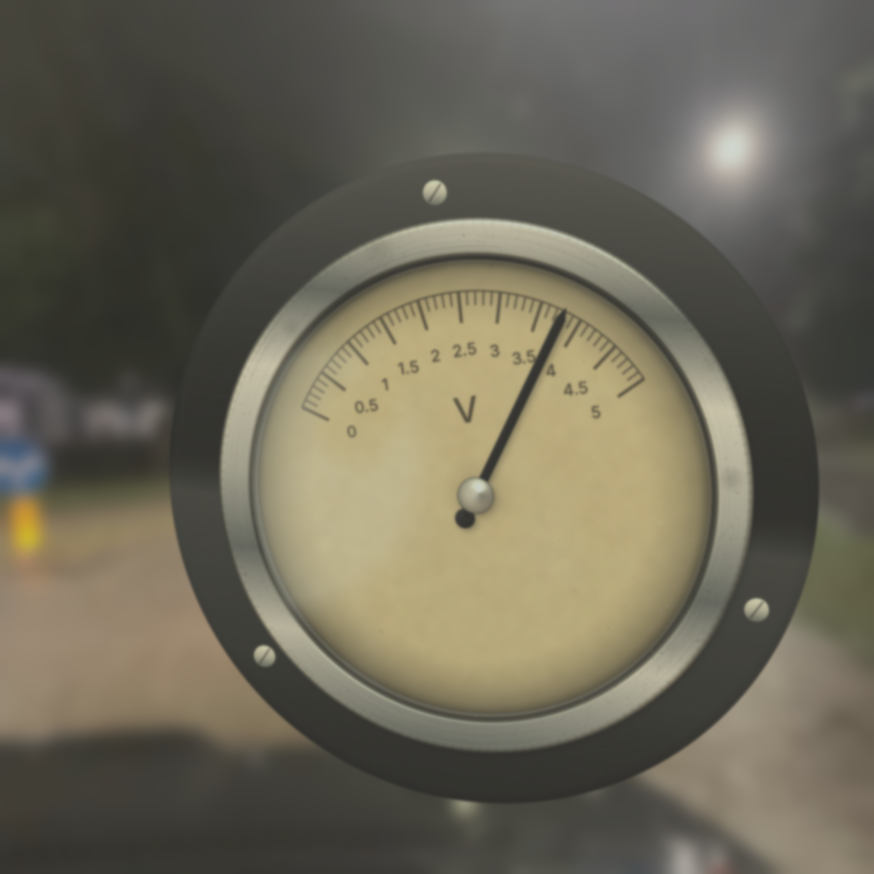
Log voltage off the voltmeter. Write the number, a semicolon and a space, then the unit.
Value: 3.8; V
